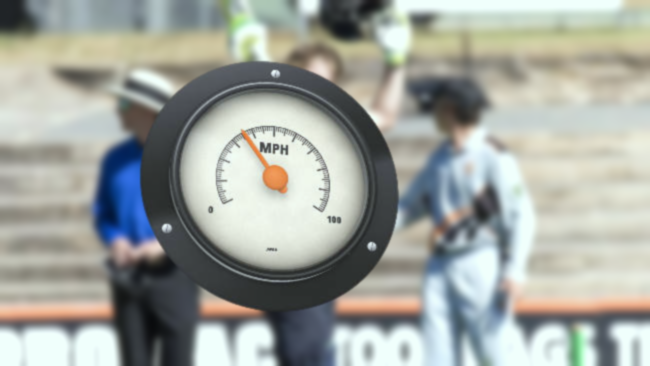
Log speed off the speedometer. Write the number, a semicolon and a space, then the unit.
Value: 35; mph
